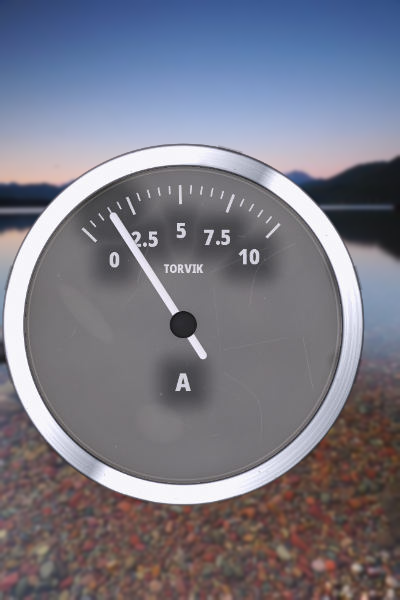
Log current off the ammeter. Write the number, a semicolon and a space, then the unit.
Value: 1.5; A
